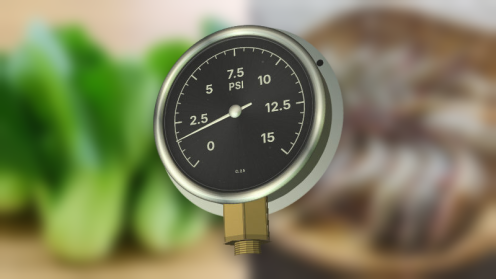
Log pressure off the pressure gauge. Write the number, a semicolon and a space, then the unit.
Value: 1.5; psi
